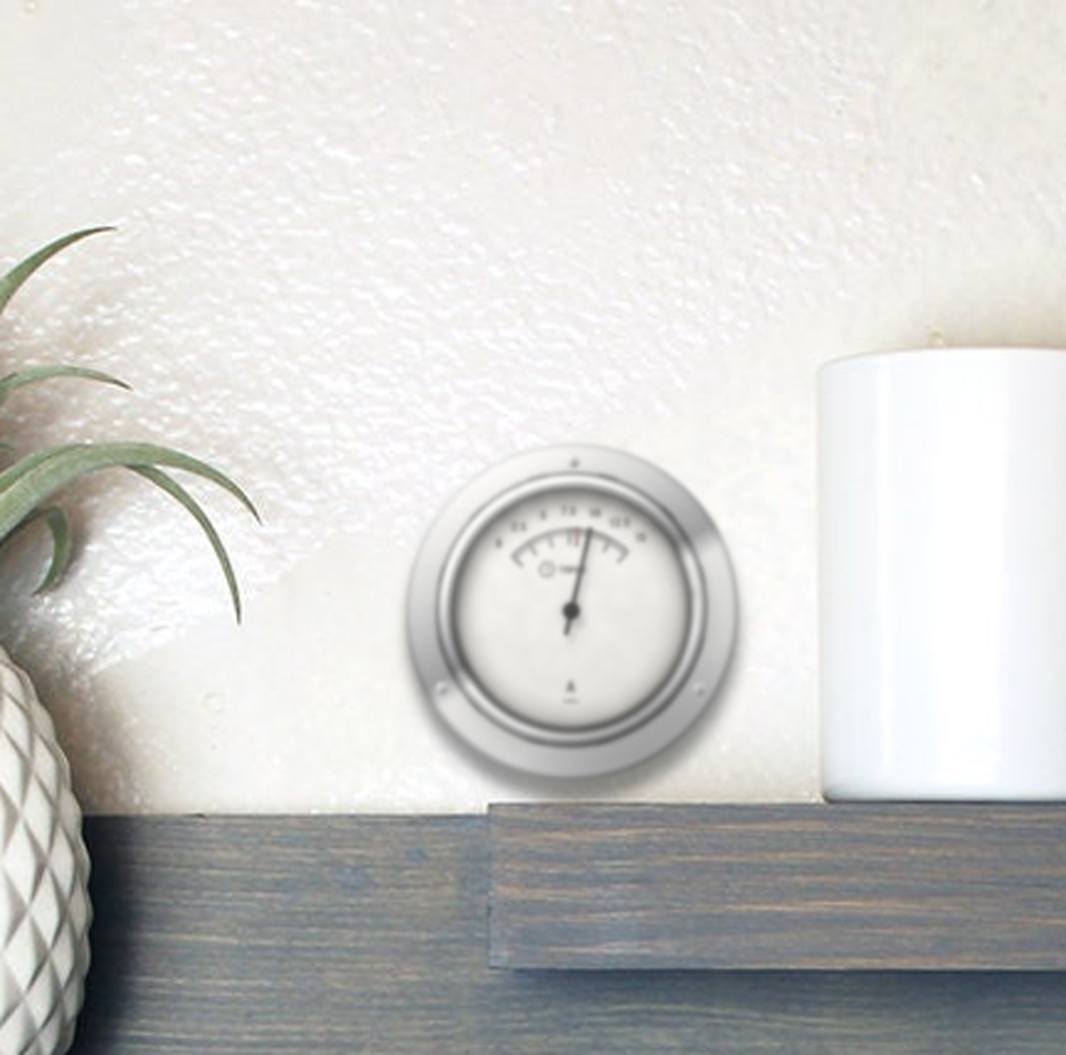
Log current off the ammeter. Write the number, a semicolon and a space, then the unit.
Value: 10; A
